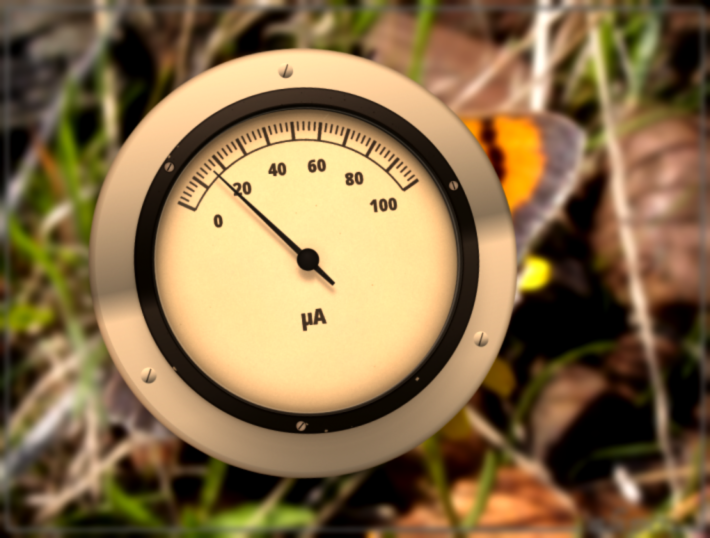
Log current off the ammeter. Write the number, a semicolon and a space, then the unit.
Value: 16; µA
